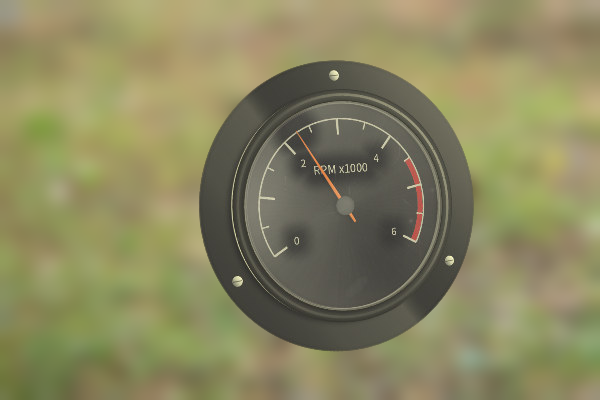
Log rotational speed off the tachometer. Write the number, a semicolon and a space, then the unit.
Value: 2250; rpm
